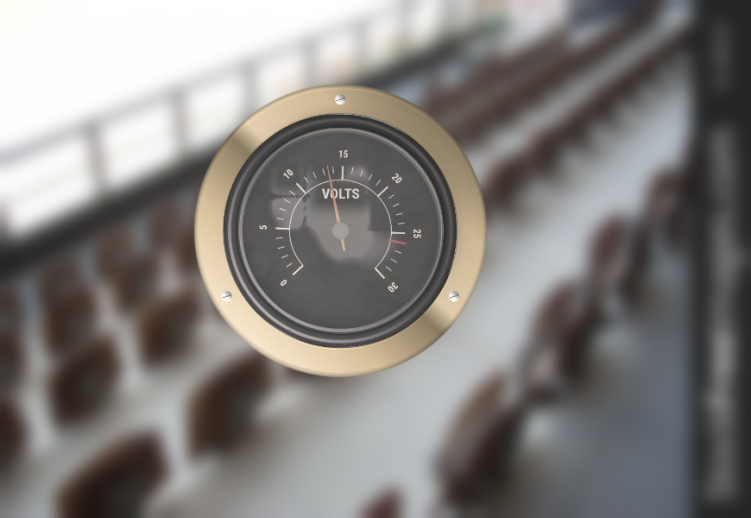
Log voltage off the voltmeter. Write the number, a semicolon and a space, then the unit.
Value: 13.5; V
